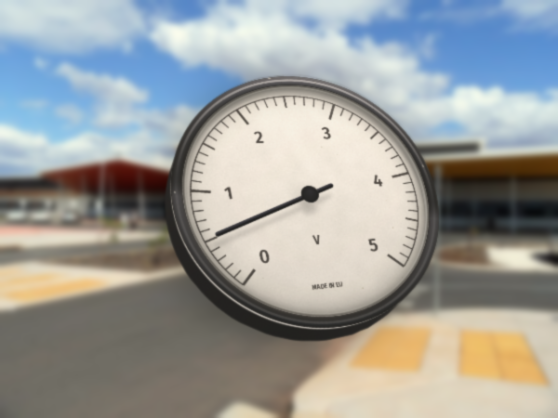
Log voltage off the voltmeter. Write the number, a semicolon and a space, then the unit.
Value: 0.5; V
